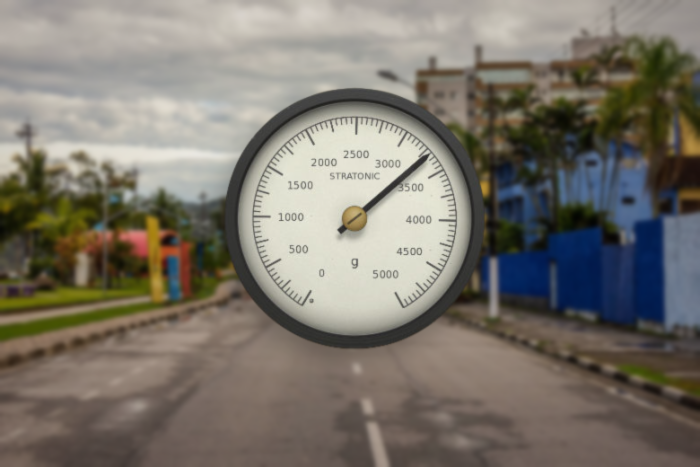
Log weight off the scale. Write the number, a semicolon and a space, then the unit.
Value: 3300; g
